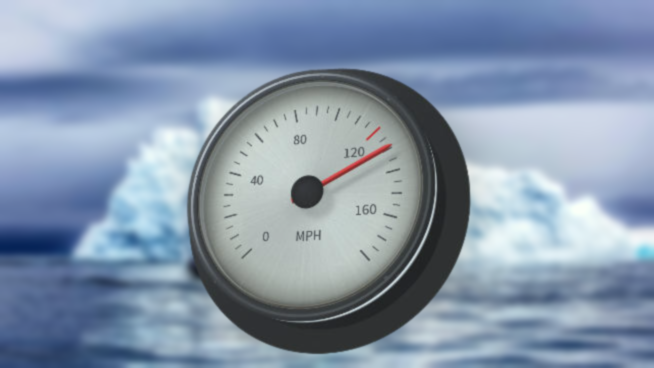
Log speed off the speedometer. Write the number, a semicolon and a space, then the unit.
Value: 130; mph
